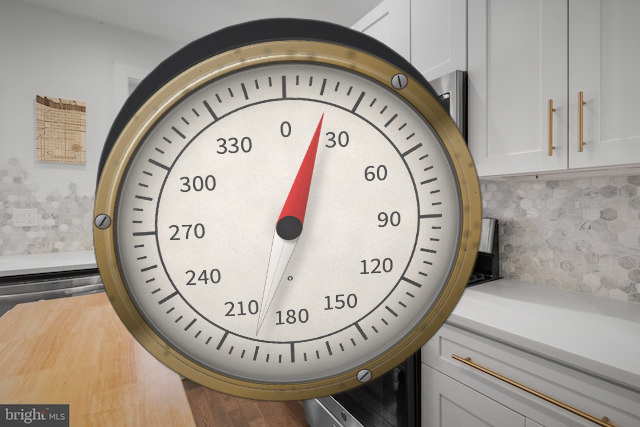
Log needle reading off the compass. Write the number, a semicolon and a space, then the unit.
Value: 17.5; °
